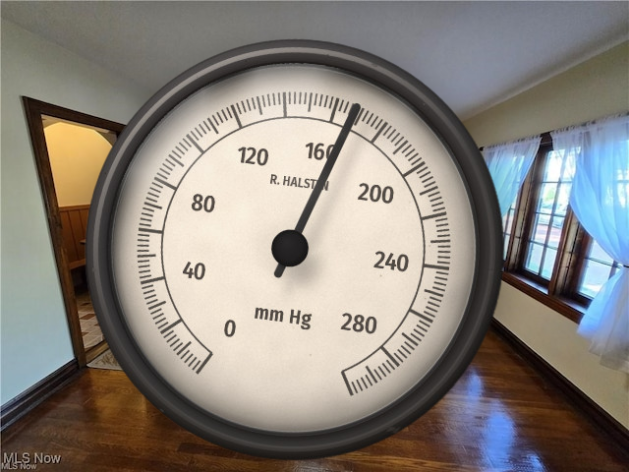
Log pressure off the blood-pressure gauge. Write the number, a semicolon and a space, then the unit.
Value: 168; mmHg
